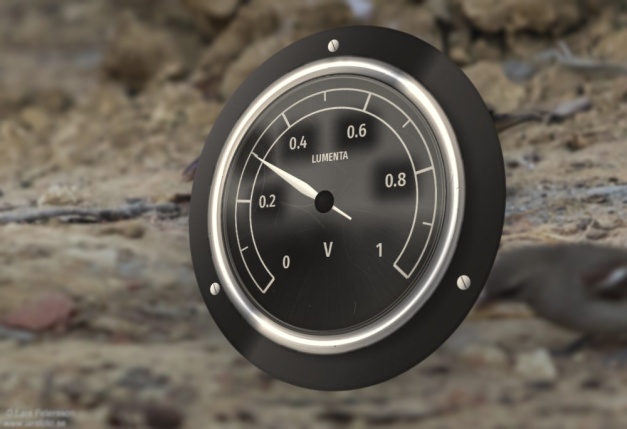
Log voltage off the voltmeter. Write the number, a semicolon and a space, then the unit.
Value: 0.3; V
